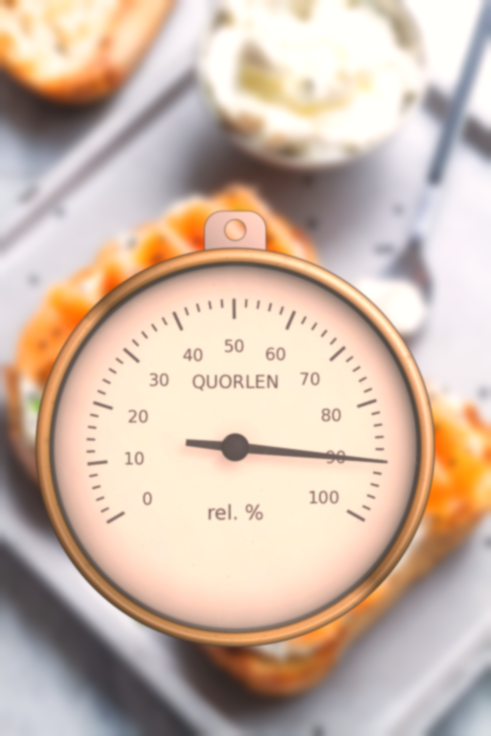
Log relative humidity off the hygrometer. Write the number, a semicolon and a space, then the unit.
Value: 90; %
